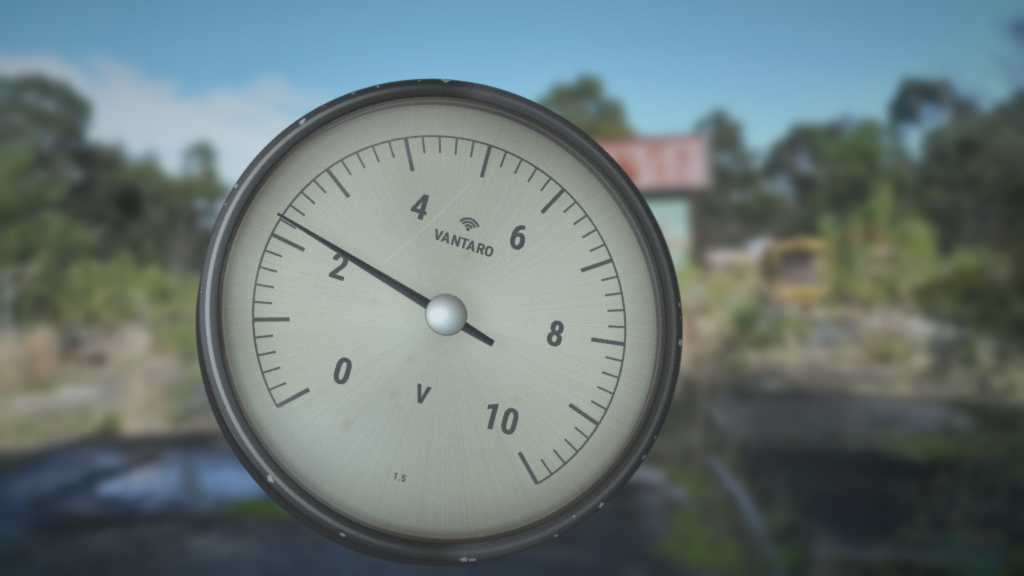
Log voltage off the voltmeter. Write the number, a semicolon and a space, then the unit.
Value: 2.2; V
